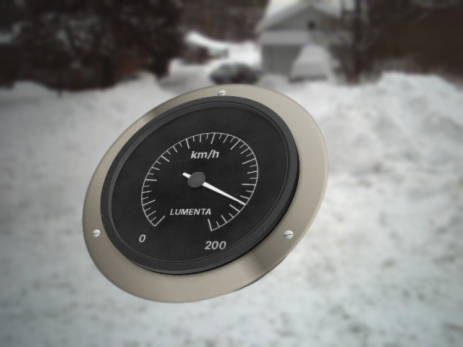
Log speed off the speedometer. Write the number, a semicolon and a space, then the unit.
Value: 175; km/h
